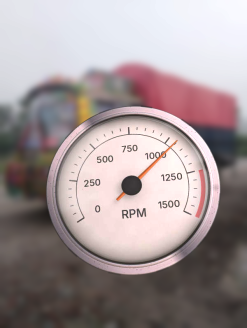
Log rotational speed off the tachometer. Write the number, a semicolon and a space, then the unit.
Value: 1050; rpm
